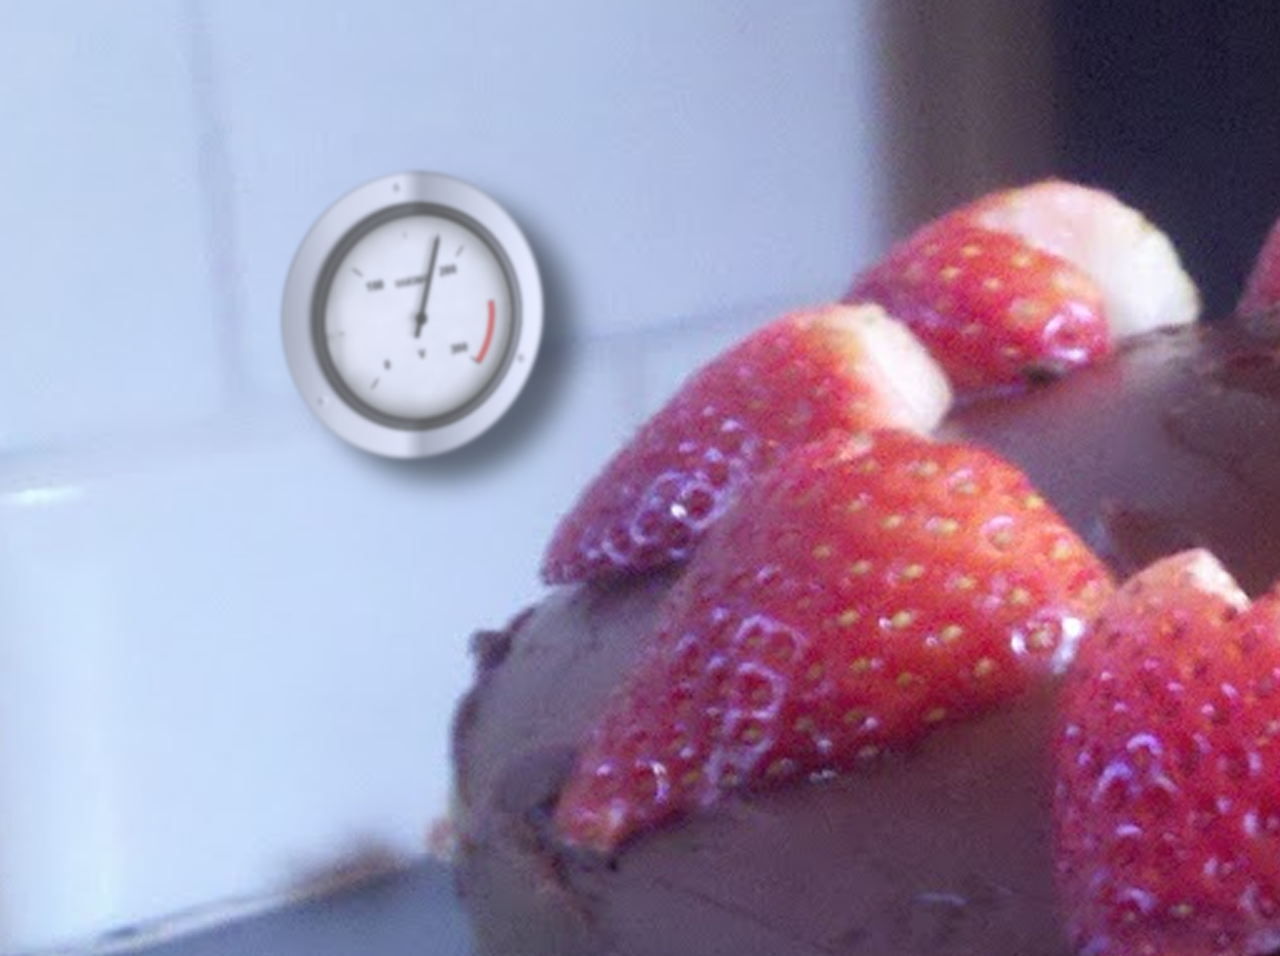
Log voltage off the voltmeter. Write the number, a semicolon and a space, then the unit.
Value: 175; V
